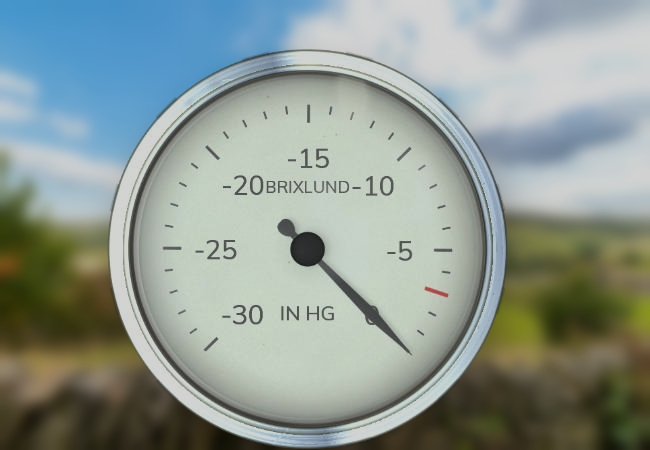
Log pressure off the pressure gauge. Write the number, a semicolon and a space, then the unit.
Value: 0; inHg
